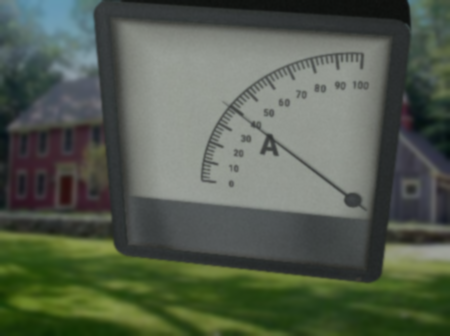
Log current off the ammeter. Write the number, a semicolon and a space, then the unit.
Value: 40; A
